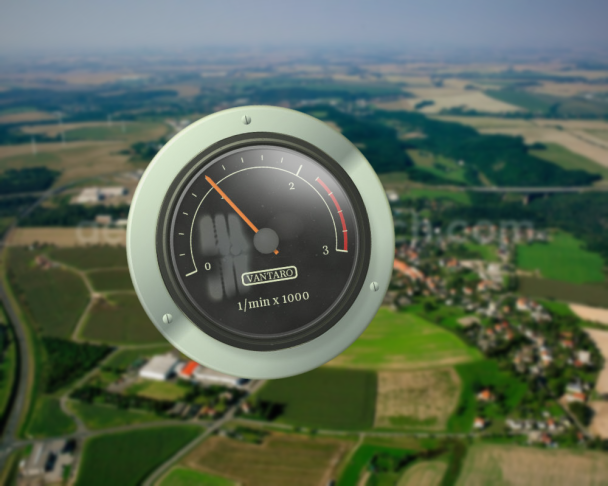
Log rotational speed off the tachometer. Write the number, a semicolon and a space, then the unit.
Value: 1000; rpm
